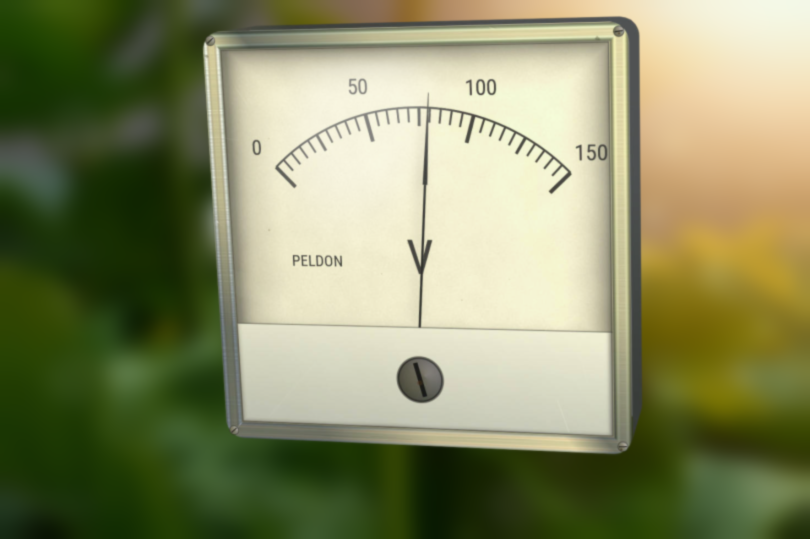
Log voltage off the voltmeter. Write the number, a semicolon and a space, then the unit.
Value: 80; V
